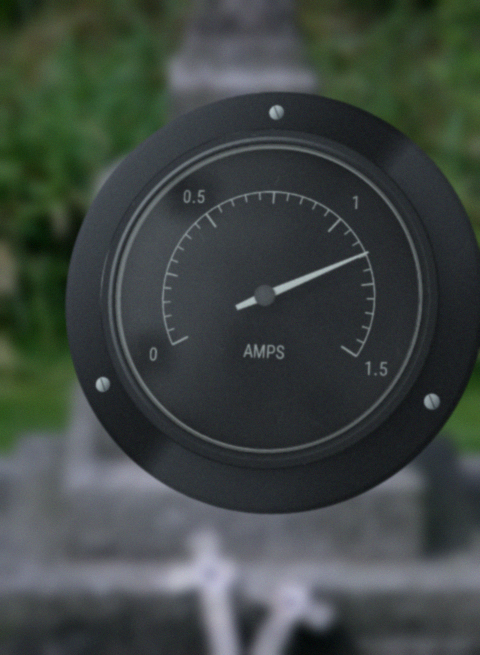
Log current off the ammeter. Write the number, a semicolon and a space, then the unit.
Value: 1.15; A
